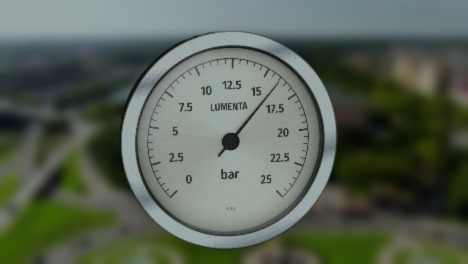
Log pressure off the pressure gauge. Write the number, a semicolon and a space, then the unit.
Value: 16; bar
